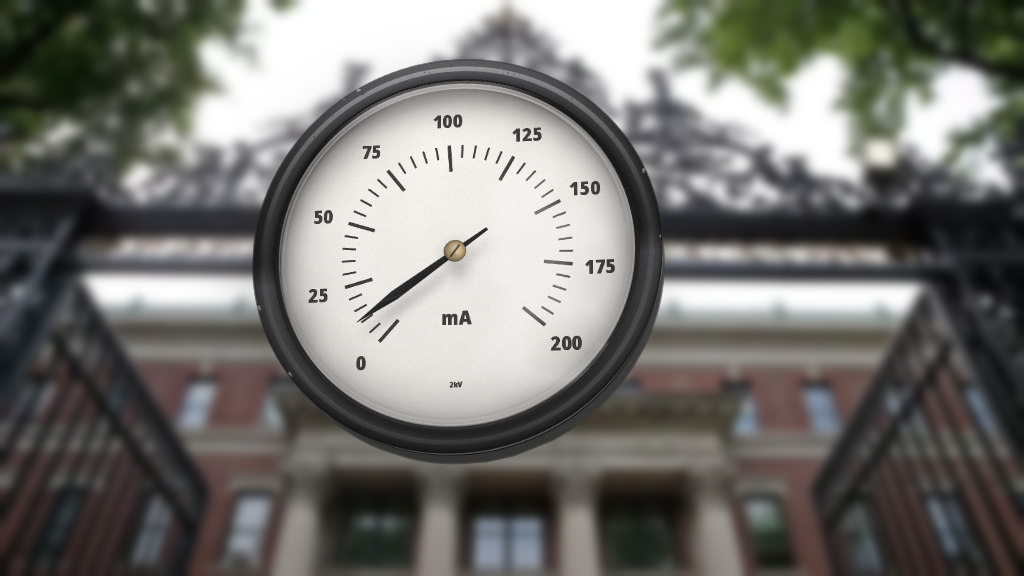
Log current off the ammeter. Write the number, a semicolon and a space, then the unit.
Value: 10; mA
